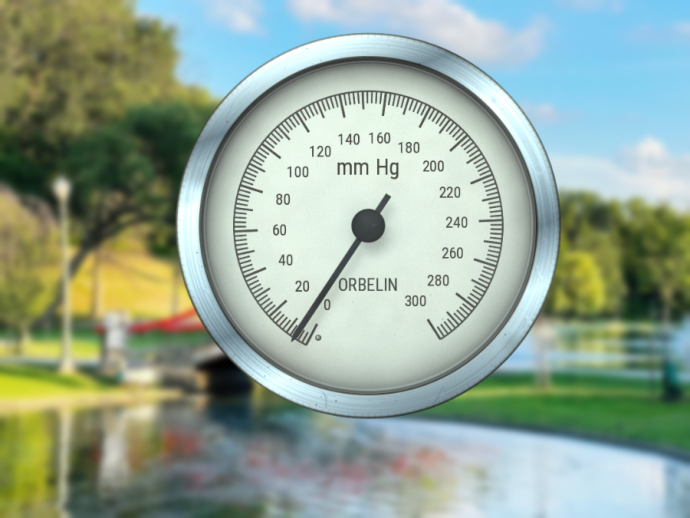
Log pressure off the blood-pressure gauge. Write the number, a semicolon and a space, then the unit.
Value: 6; mmHg
